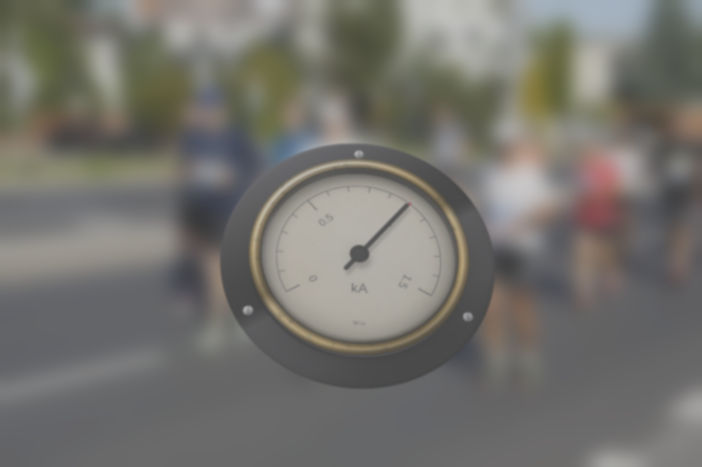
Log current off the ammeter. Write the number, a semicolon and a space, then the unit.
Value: 1; kA
